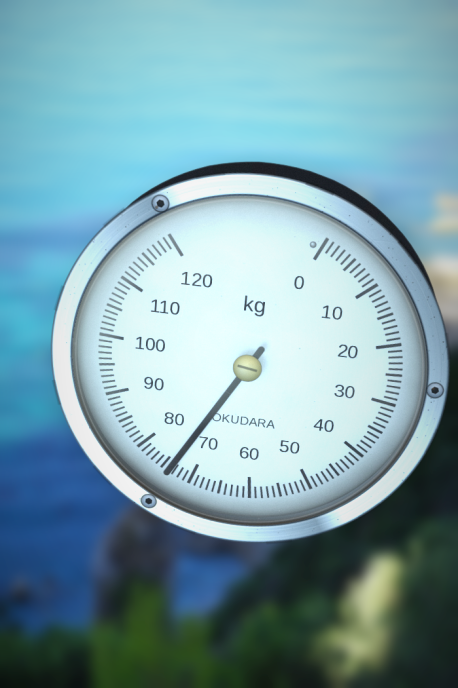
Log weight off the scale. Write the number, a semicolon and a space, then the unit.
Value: 74; kg
